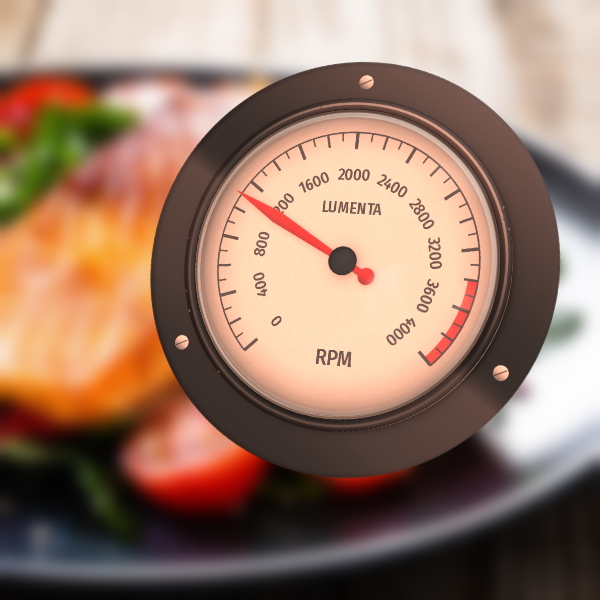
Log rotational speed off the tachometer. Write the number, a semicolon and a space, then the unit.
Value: 1100; rpm
